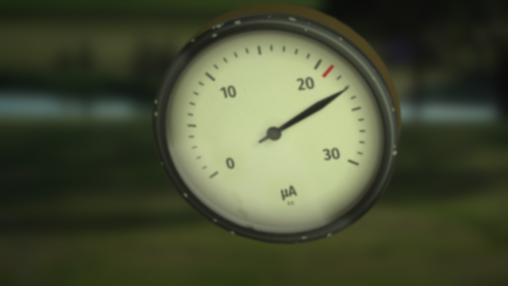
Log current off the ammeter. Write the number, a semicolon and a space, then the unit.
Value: 23; µA
